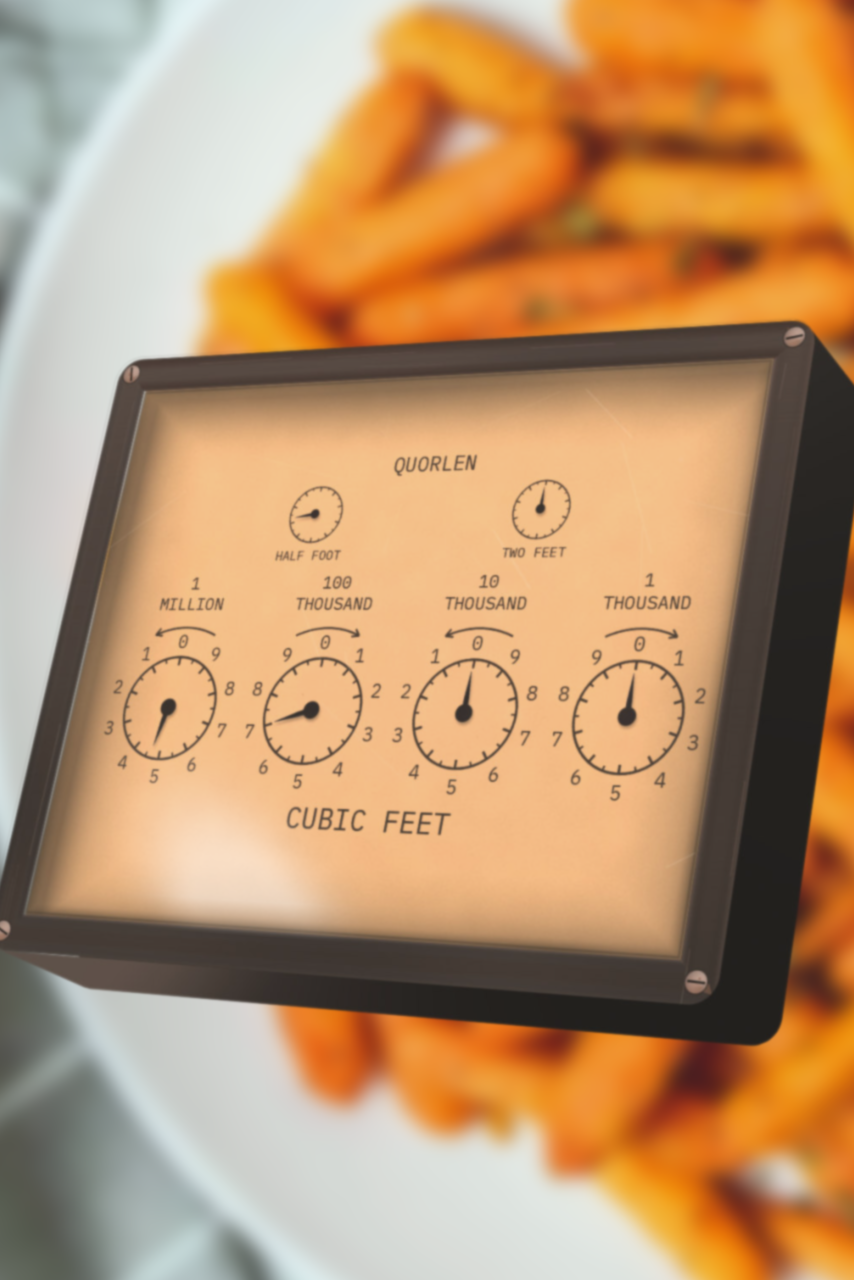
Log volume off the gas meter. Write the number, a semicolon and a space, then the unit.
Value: 470000; ft³
